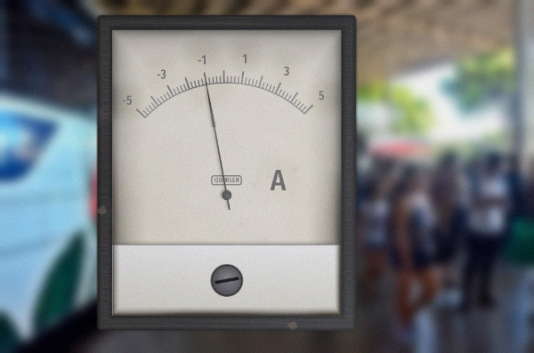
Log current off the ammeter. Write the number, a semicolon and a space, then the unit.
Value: -1; A
